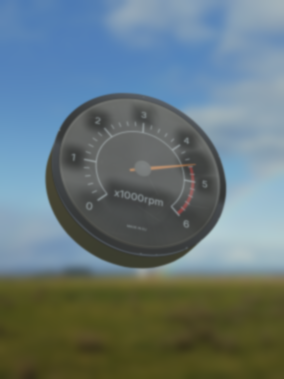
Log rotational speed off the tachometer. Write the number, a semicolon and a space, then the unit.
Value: 4600; rpm
